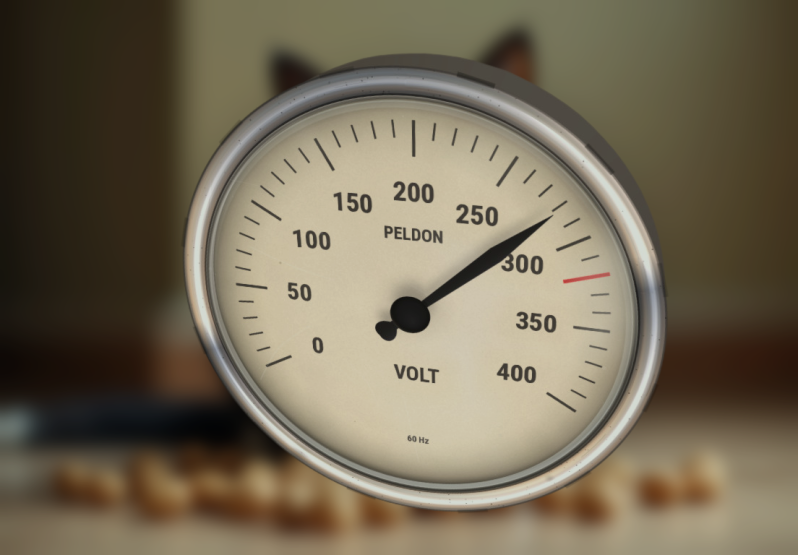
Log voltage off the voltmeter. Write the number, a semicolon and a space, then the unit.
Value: 280; V
